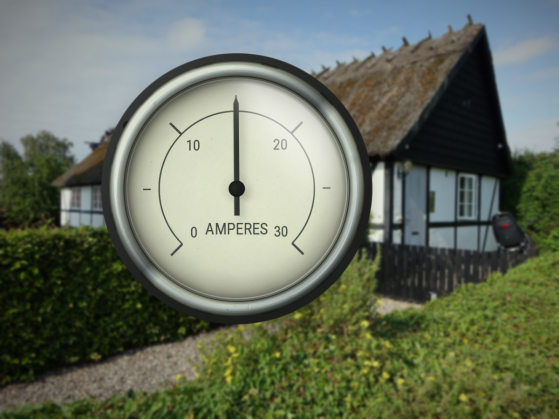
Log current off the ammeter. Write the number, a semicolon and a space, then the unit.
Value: 15; A
